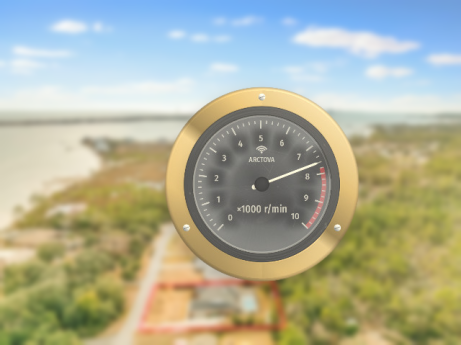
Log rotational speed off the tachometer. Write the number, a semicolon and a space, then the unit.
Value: 7600; rpm
